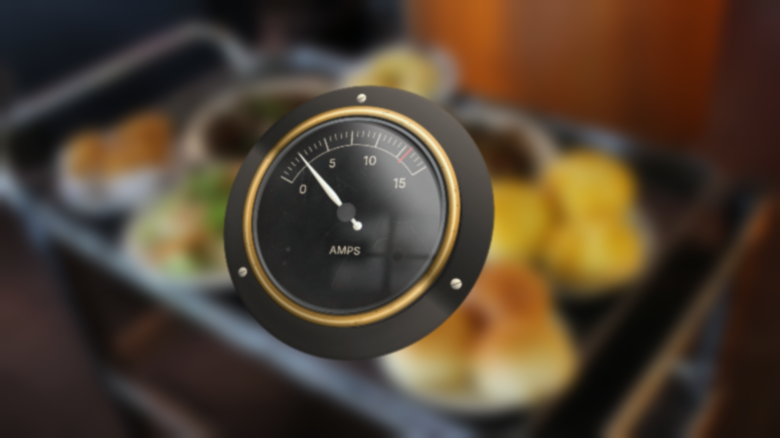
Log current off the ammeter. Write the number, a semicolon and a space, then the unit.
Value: 2.5; A
